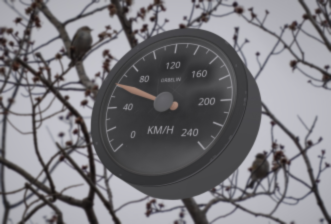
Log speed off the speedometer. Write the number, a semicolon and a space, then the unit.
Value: 60; km/h
